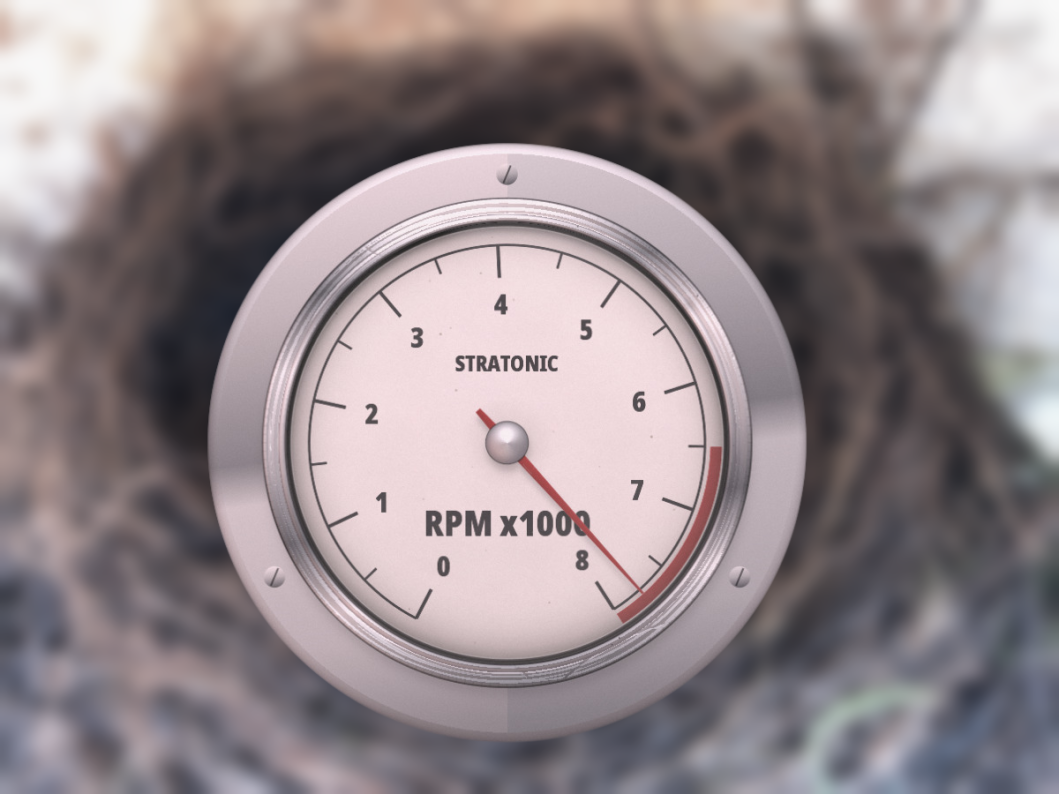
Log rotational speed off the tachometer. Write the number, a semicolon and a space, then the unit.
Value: 7750; rpm
